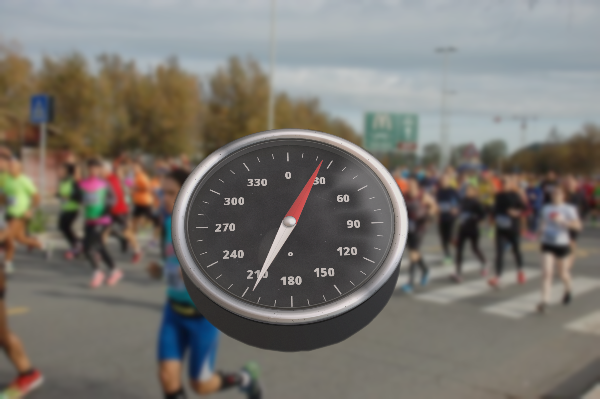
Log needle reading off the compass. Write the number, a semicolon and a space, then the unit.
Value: 25; °
